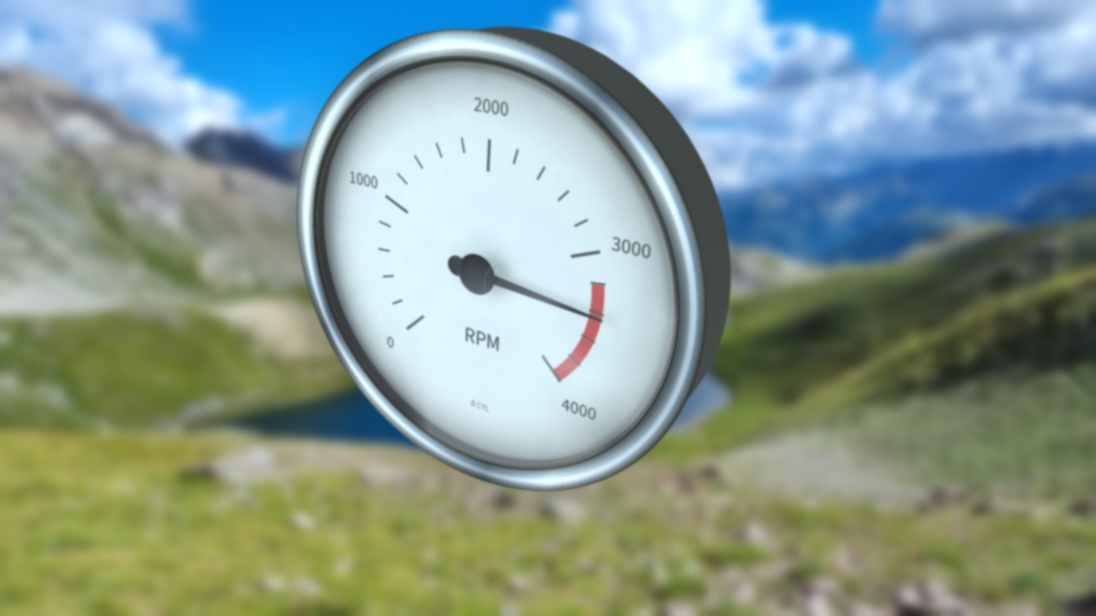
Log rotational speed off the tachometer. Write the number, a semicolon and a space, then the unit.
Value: 3400; rpm
